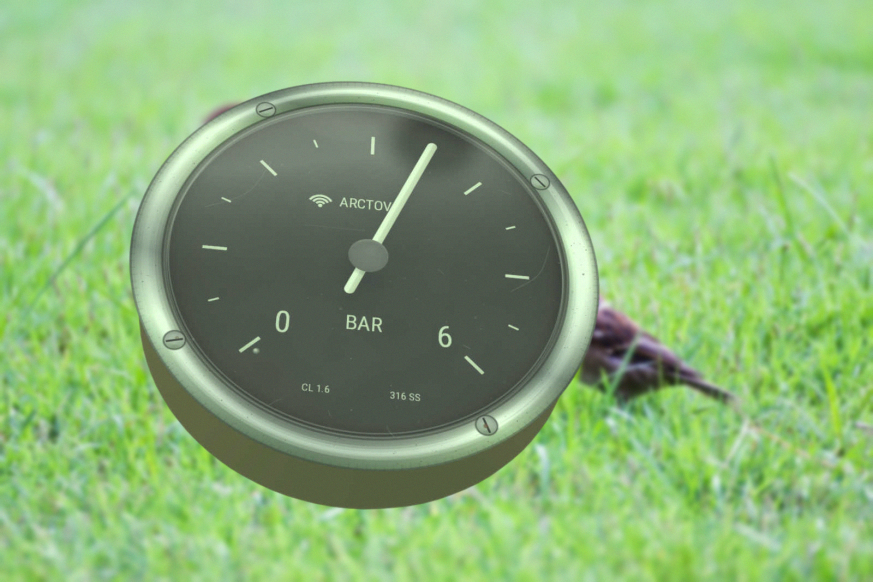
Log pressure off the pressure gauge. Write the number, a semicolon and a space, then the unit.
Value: 3.5; bar
